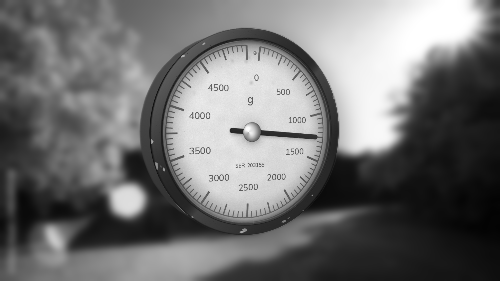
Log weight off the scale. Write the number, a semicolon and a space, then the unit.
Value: 1250; g
